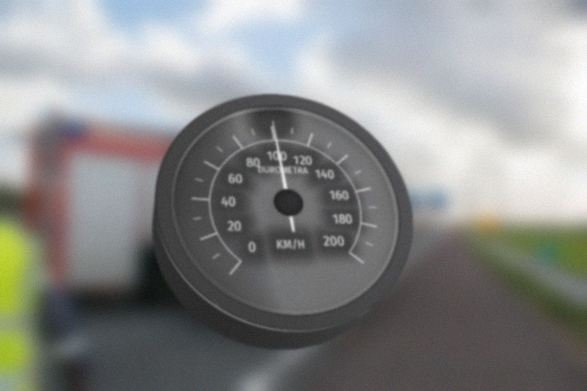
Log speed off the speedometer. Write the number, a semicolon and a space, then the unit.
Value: 100; km/h
